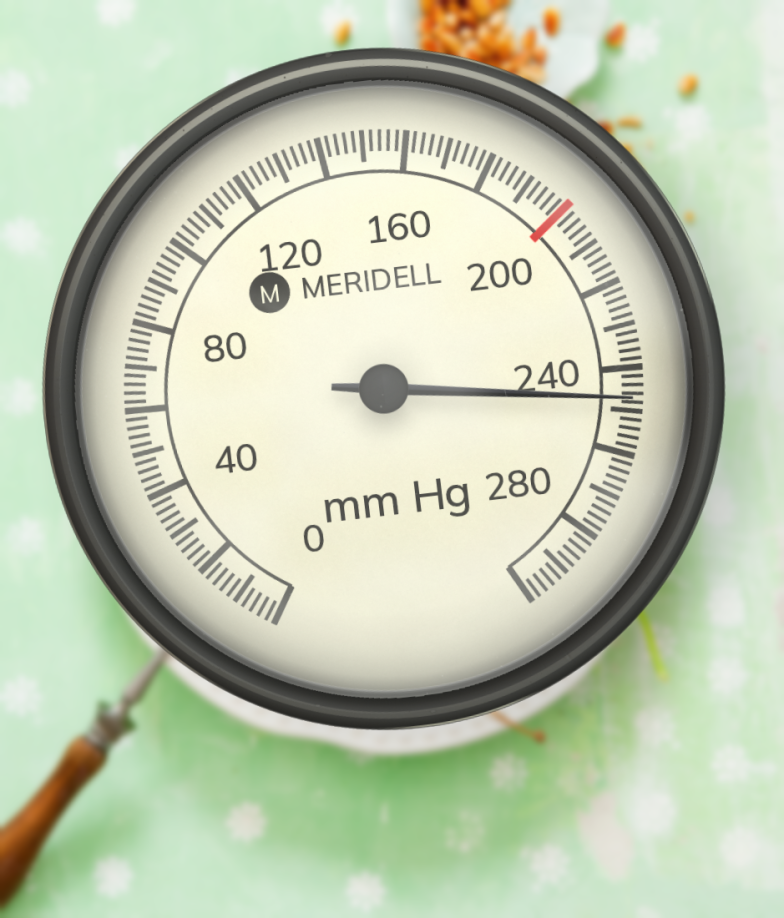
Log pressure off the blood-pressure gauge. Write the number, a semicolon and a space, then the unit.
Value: 247; mmHg
